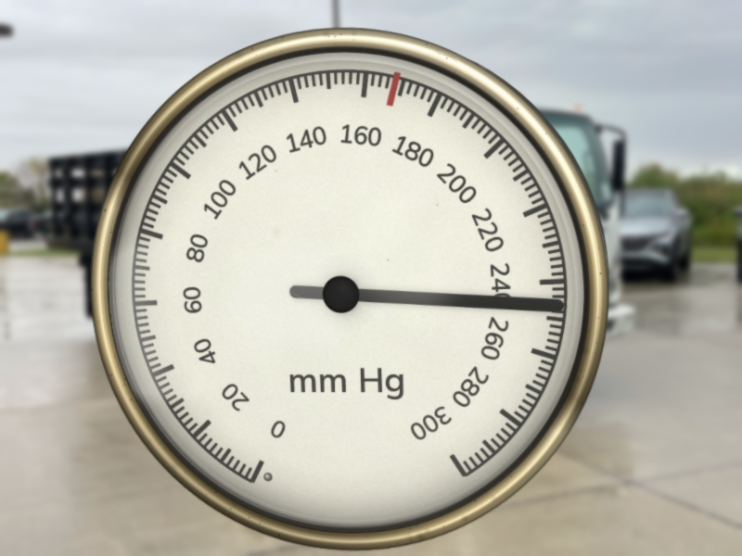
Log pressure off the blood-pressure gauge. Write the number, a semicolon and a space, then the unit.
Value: 246; mmHg
